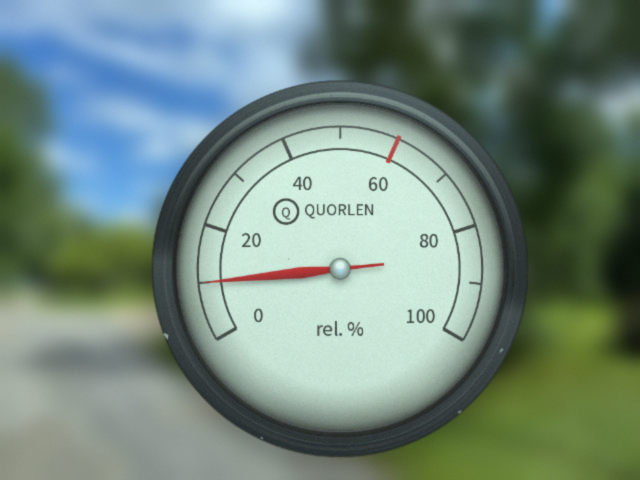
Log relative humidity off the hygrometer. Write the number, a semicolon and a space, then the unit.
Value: 10; %
